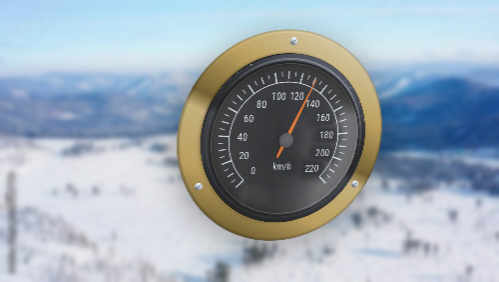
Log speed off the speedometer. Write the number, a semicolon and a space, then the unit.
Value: 130; km/h
